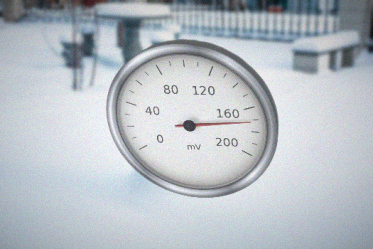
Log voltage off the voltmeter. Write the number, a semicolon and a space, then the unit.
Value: 170; mV
